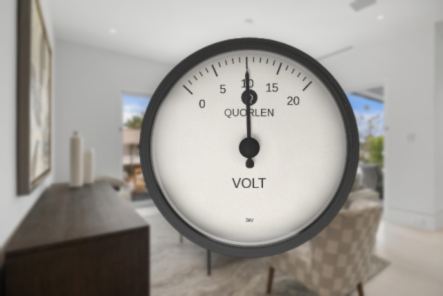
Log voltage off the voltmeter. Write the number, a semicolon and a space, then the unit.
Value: 10; V
